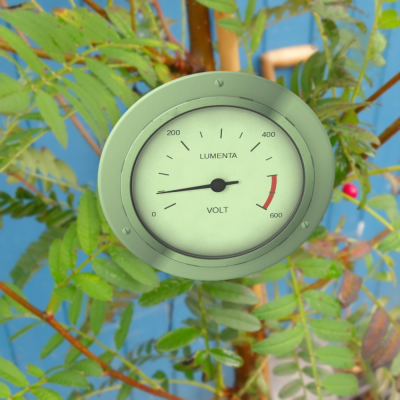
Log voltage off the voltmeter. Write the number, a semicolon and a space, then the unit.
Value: 50; V
